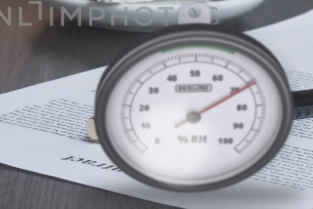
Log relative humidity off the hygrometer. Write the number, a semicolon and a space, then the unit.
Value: 70; %
